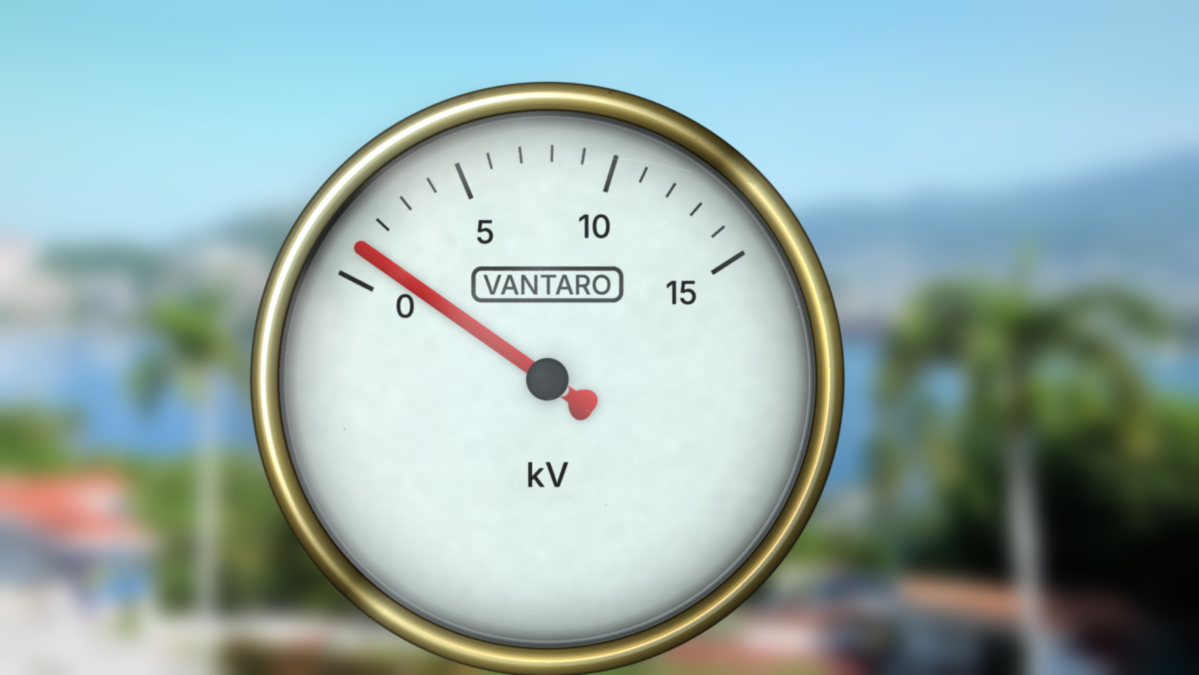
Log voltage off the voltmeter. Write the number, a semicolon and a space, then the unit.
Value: 1; kV
